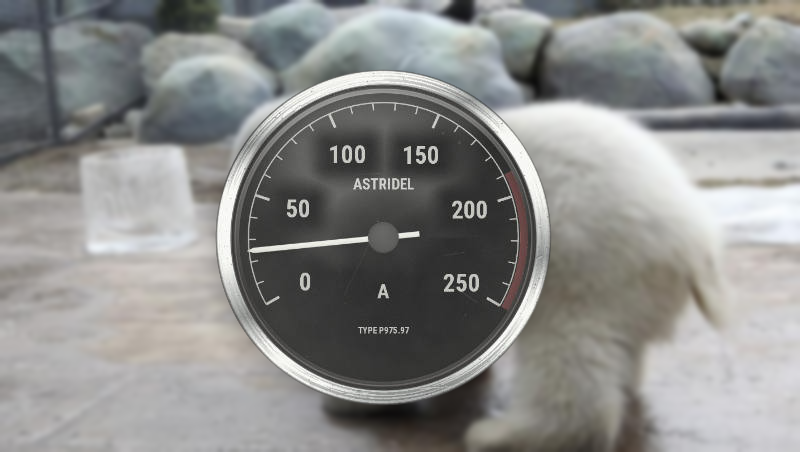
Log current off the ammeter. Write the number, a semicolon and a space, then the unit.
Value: 25; A
